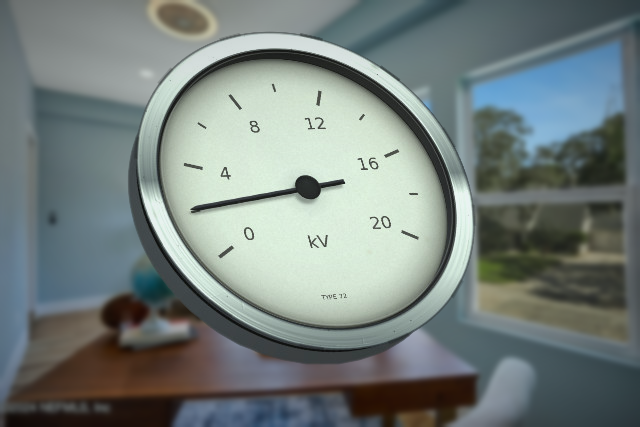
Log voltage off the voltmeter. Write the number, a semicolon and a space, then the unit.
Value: 2; kV
